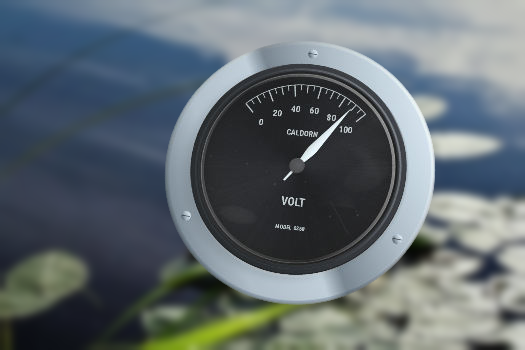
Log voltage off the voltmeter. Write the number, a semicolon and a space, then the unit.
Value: 90; V
